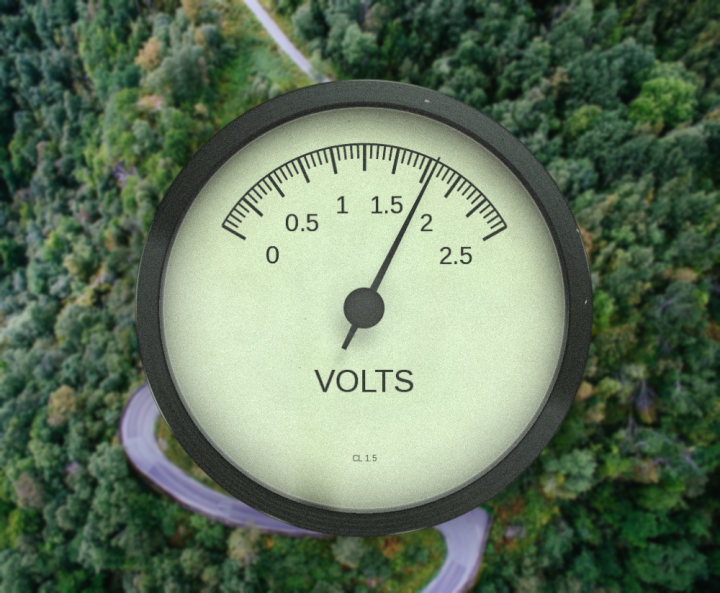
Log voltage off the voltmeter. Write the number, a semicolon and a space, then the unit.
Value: 1.8; V
